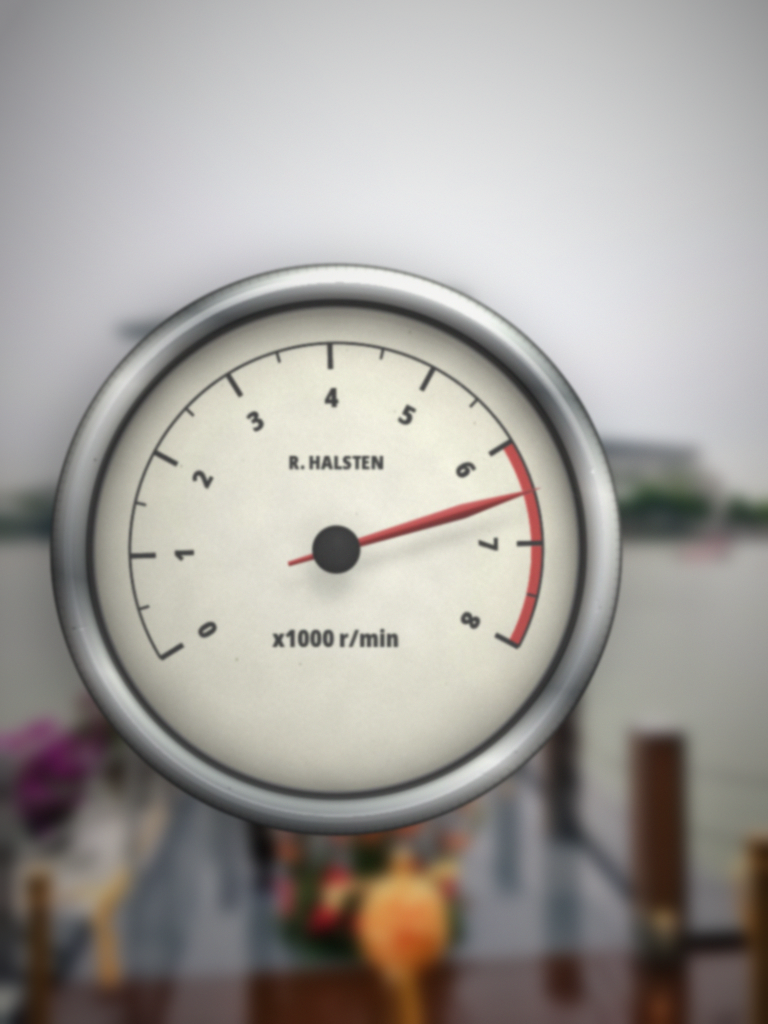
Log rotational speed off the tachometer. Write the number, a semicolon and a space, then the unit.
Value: 6500; rpm
